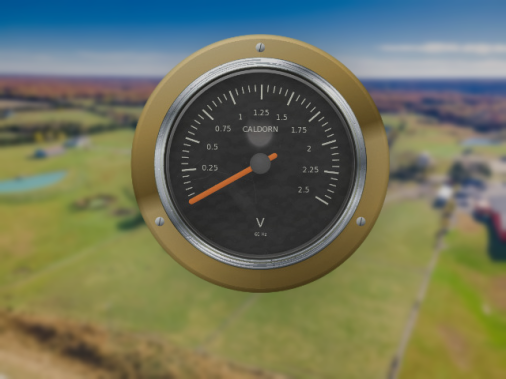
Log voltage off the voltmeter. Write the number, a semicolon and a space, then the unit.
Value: 0; V
